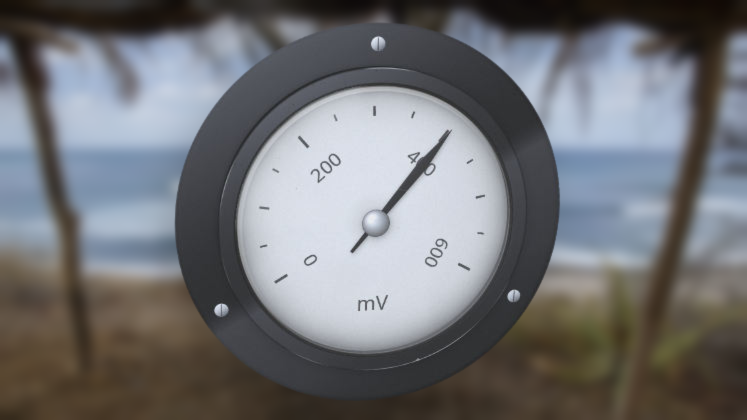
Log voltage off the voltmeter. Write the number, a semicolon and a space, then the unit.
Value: 400; mV
